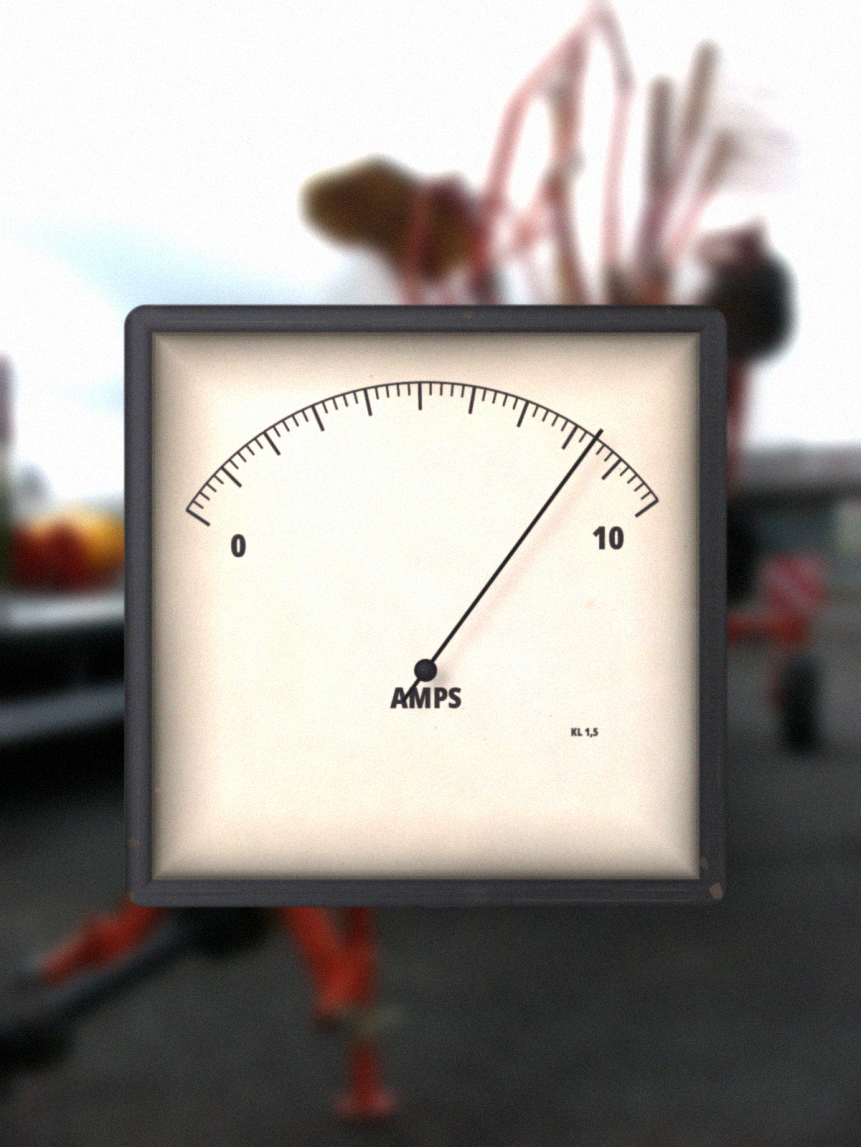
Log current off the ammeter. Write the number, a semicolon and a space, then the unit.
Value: 8.4; A
